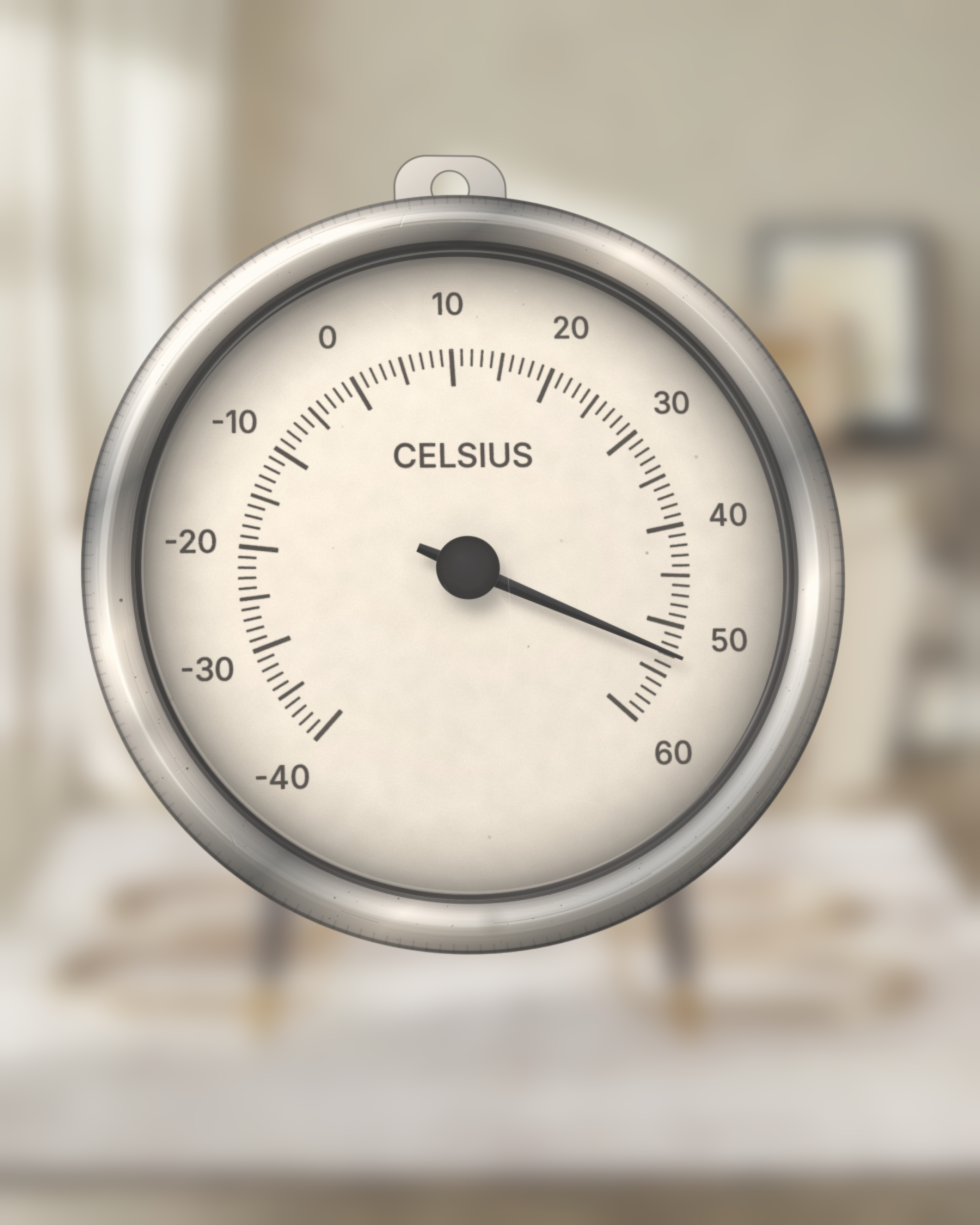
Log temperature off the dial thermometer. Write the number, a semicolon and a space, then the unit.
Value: 53; °C
